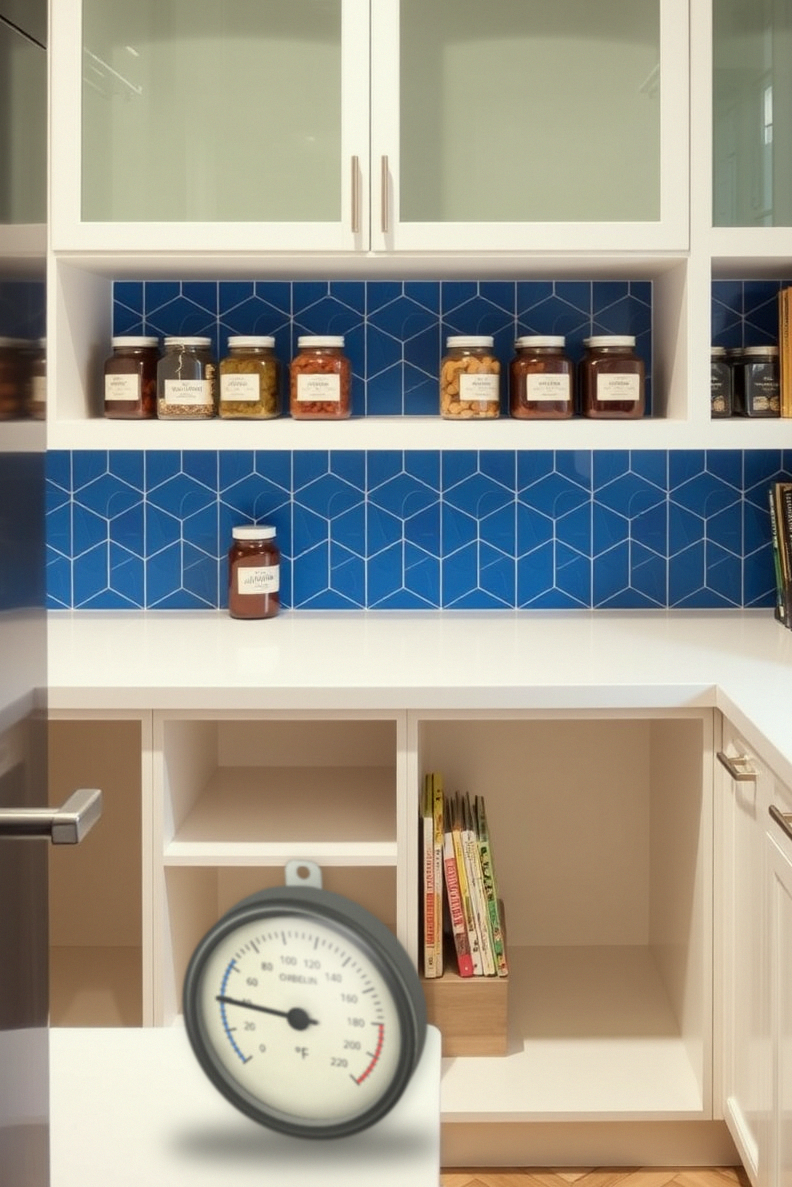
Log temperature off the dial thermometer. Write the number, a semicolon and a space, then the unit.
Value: 40; °F
